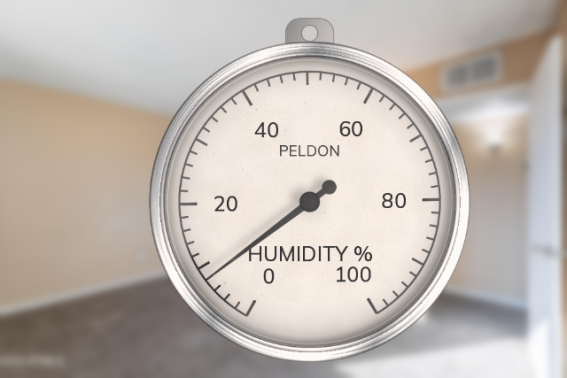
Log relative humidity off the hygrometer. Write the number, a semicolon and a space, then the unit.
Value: 8; %
